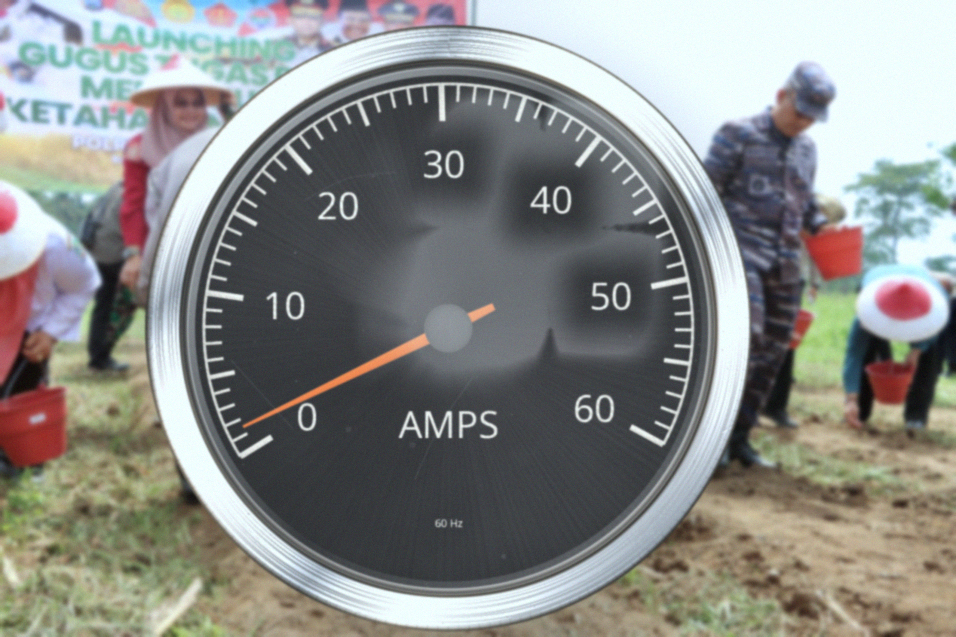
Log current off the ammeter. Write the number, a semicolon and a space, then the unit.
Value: 1.5; A
